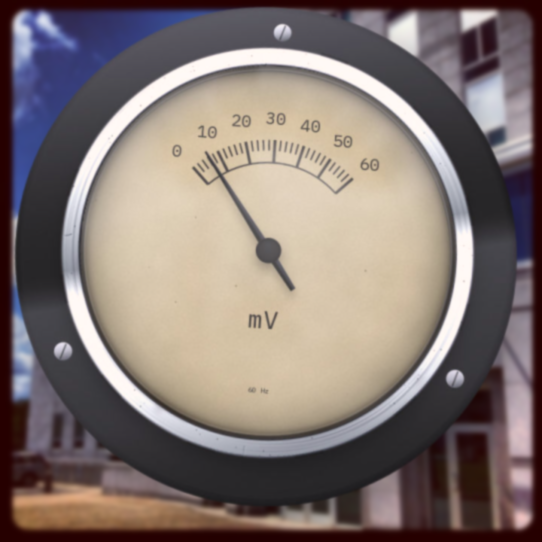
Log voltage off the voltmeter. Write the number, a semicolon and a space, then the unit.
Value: 6; mV
